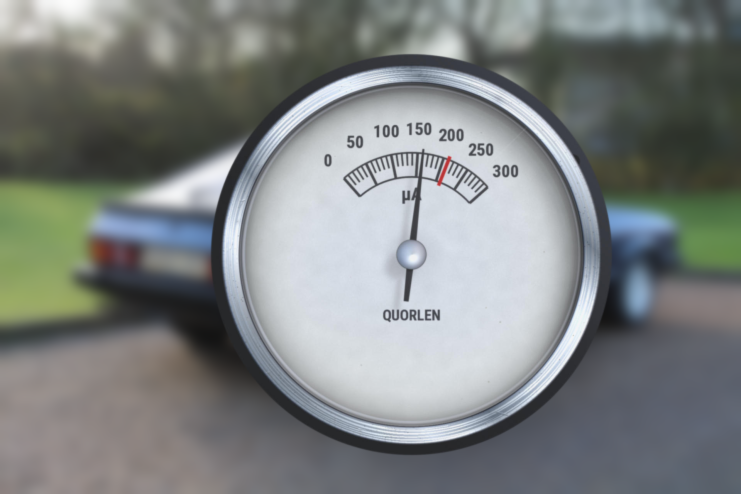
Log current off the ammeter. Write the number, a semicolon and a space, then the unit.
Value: 160; µA
